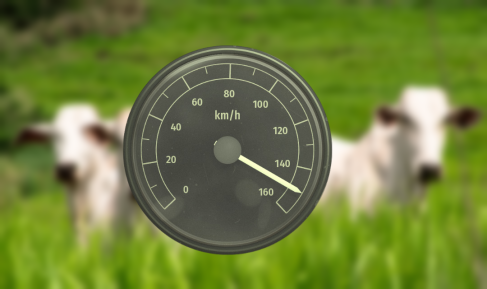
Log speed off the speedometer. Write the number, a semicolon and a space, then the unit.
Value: 150; km/h
